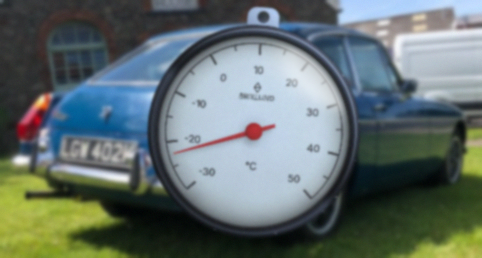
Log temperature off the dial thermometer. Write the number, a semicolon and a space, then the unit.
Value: -22.5; °C
